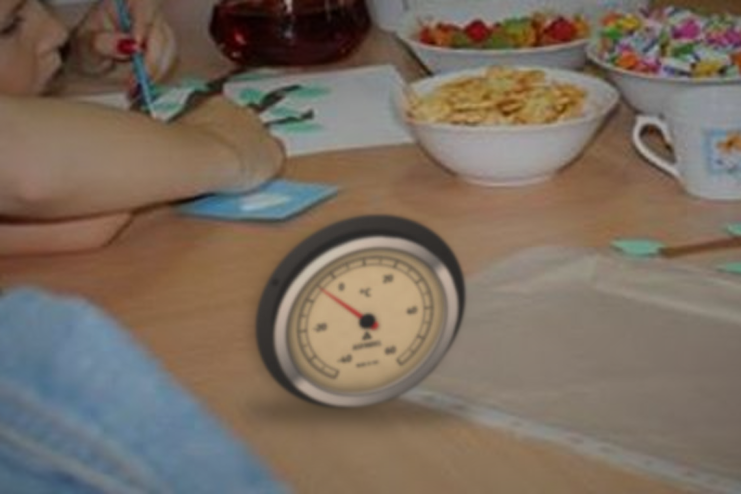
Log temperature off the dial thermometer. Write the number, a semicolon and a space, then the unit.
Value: -5; °C
